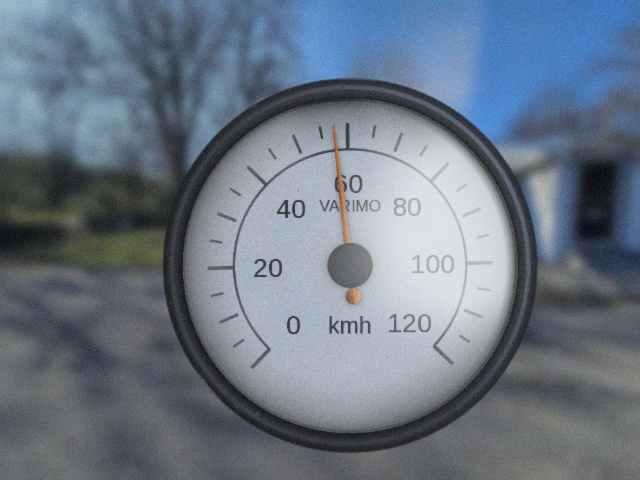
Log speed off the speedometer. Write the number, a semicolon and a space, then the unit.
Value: 57.5; km/h
